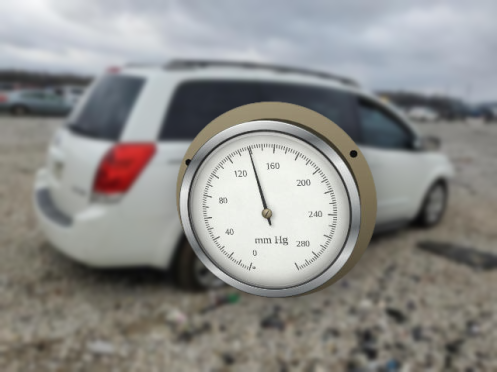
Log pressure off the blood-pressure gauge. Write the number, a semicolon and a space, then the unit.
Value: 140; mmHg
